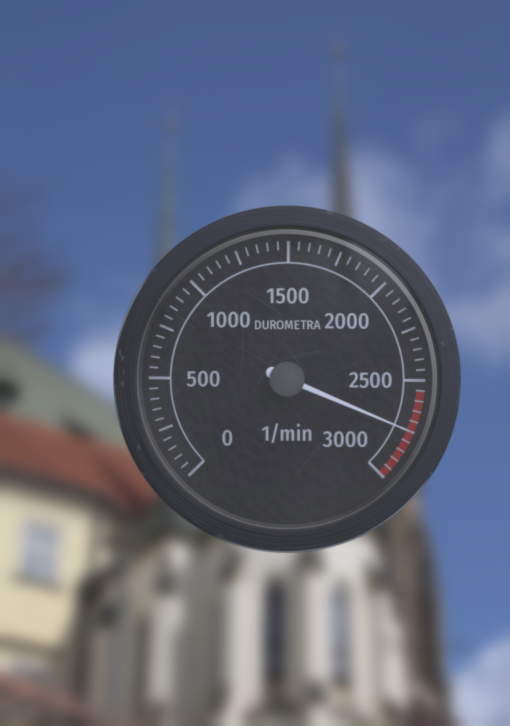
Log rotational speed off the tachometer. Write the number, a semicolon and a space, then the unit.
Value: 2750; rpm
